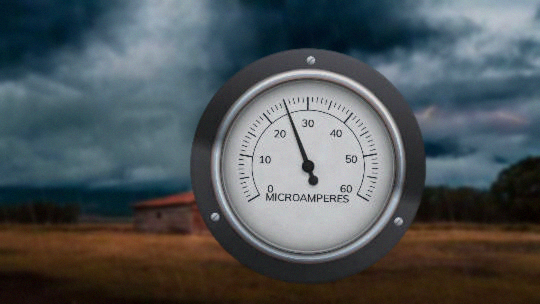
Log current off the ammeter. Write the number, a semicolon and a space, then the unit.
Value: 25; µA
